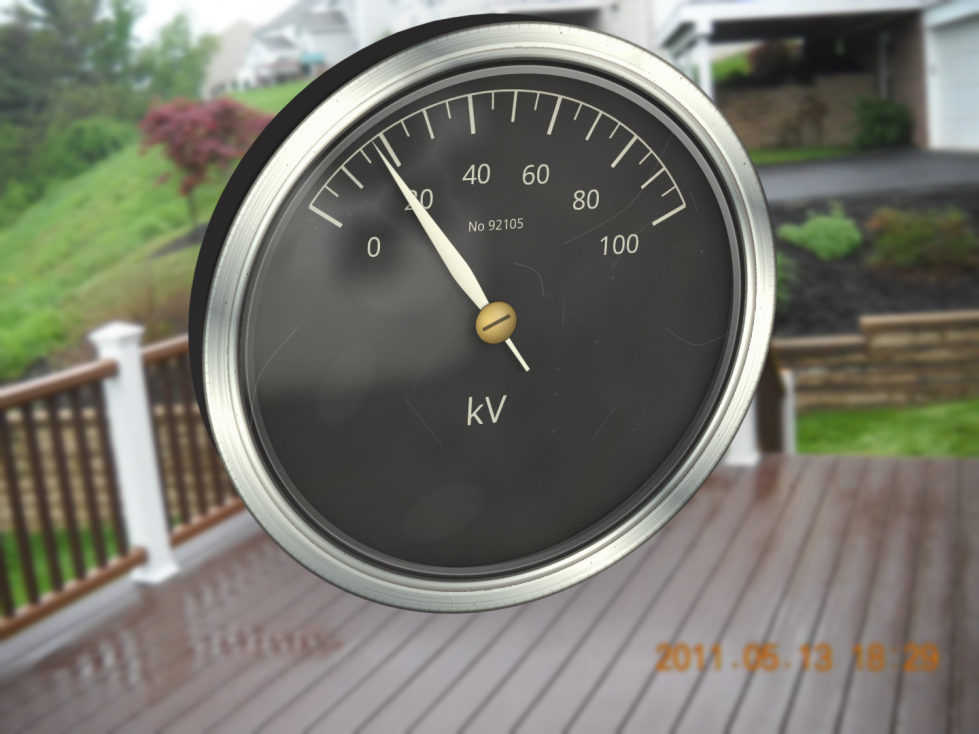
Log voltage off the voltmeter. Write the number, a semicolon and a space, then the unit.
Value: 17.5; kV
